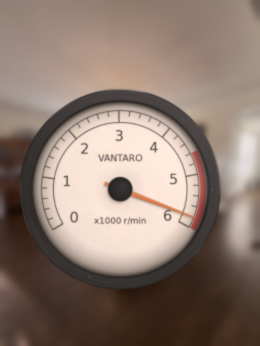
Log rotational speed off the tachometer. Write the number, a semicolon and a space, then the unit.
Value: 5800; rpm
